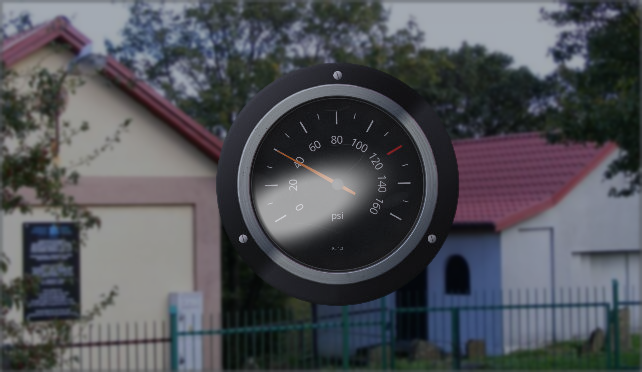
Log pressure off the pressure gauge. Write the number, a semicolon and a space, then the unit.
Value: 40; psi
